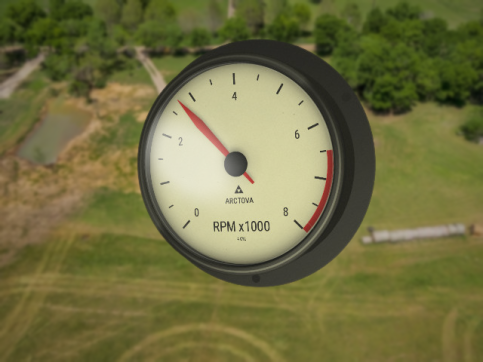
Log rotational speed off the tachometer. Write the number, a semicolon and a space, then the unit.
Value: 2750; rpm
